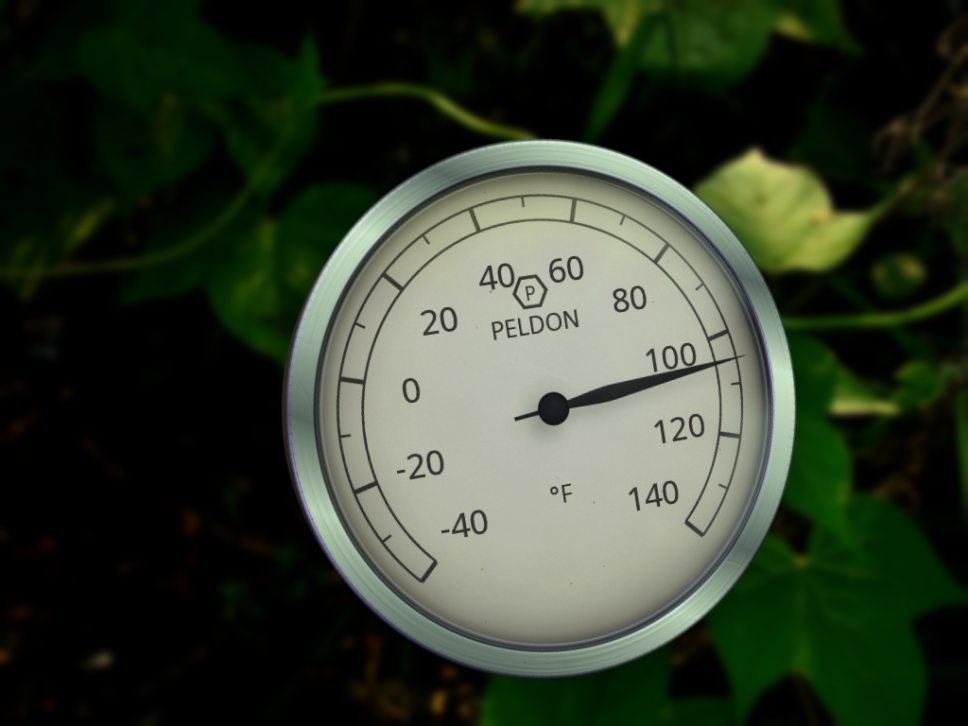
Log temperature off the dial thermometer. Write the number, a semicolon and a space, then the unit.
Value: 105; °F
